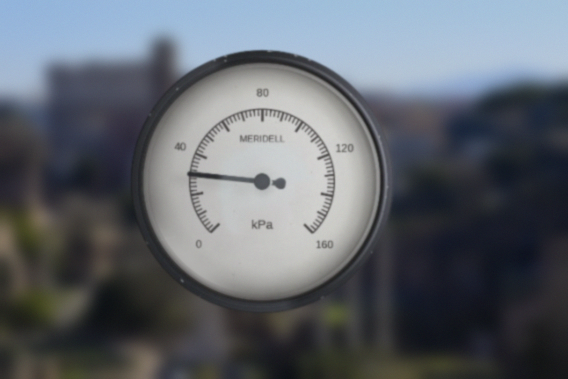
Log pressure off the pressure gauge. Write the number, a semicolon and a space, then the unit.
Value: 30; kPa
